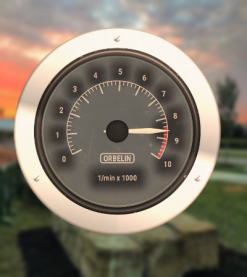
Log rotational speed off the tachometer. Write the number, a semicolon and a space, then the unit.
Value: 8600; rpm
